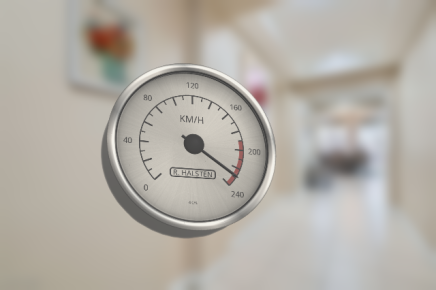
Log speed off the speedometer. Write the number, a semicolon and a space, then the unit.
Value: 230; km/h
